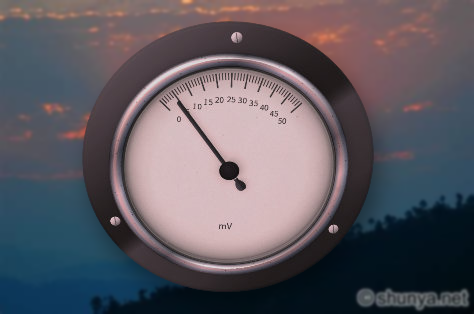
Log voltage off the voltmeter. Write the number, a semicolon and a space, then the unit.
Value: 5; mV
